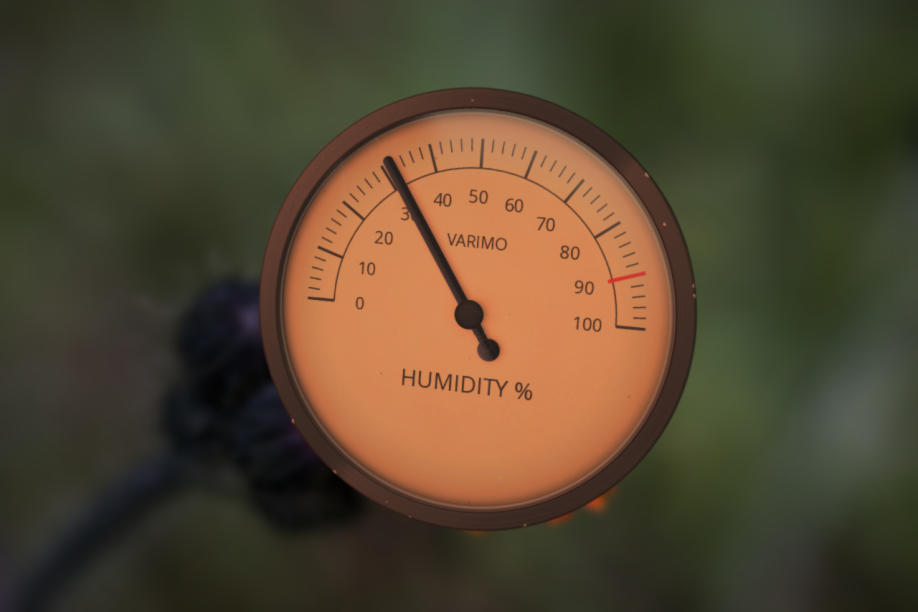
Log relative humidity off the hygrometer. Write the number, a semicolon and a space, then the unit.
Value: 32; %
